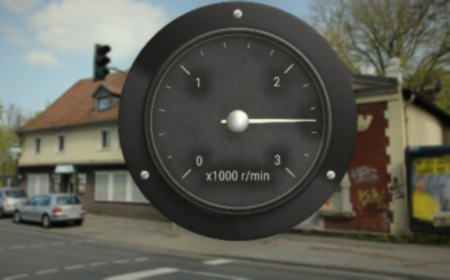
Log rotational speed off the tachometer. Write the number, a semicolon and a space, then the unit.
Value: 2500; rpm
